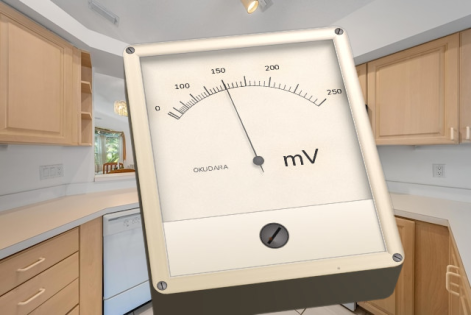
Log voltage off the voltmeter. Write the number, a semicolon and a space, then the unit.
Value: 150; mV
